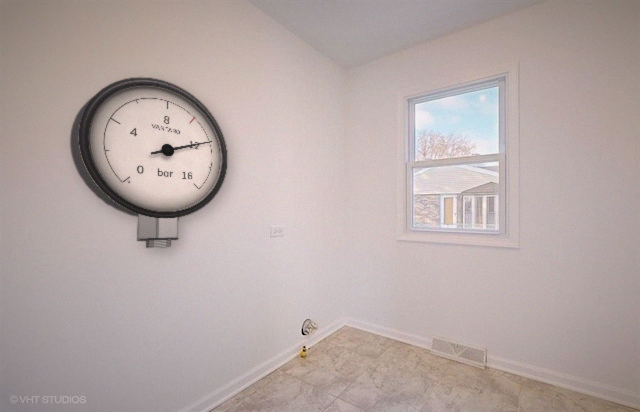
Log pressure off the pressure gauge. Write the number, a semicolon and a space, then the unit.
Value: 12; bar
